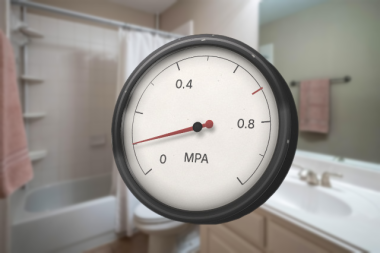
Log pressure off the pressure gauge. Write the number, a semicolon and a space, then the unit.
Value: 0.1; MPa
